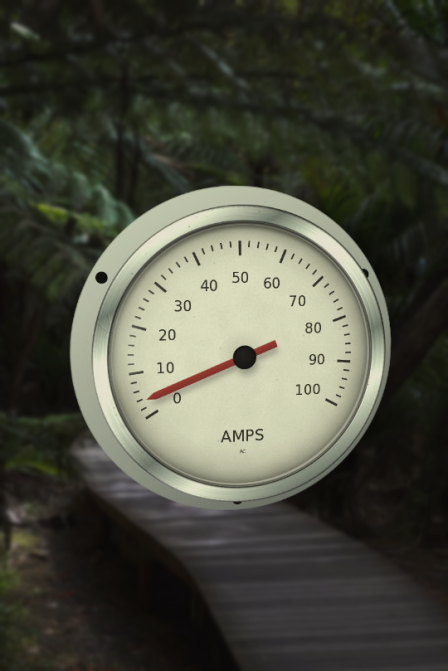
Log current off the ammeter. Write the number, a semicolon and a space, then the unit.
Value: 4; A
